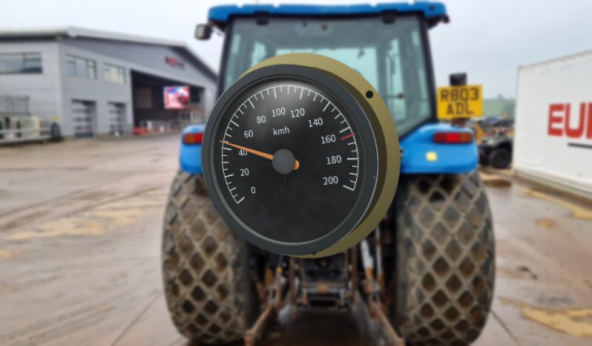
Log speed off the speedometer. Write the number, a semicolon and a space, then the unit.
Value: 45; km/h
